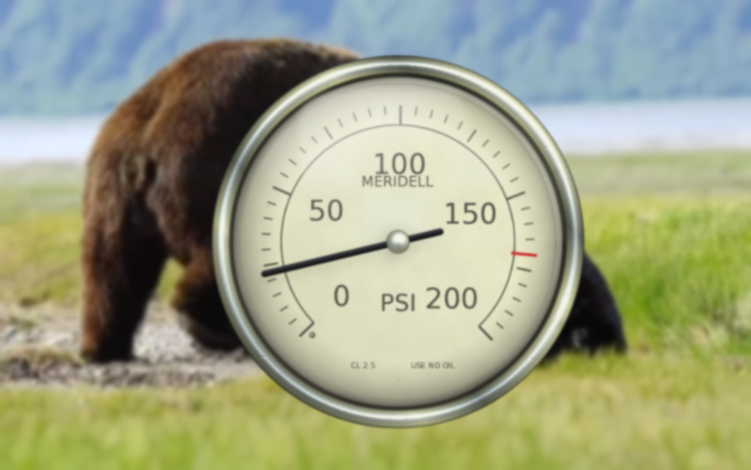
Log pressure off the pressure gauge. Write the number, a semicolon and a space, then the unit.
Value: 22.5; psi
